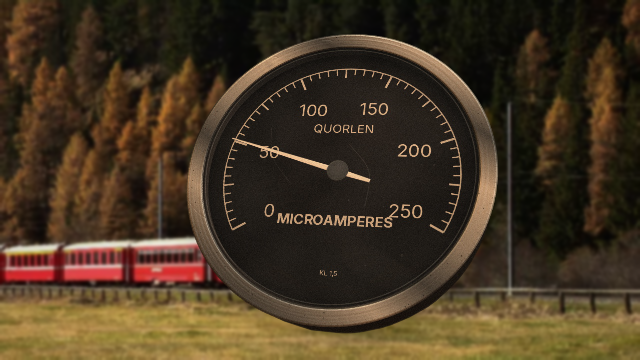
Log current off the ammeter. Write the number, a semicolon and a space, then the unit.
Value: 50; µA
